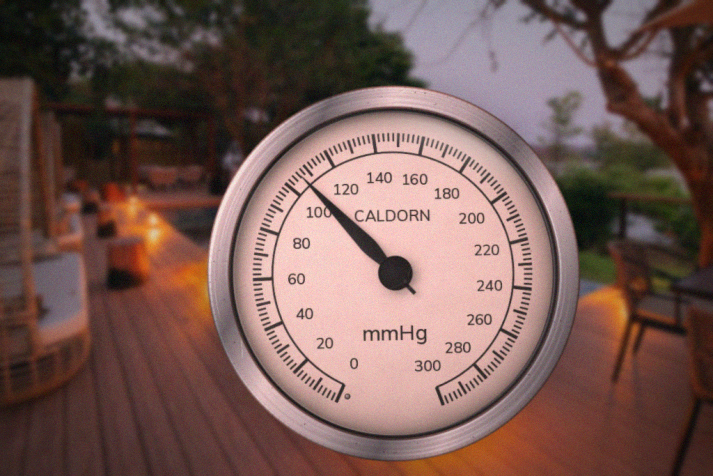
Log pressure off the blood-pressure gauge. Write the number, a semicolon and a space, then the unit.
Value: 106; mmHg
